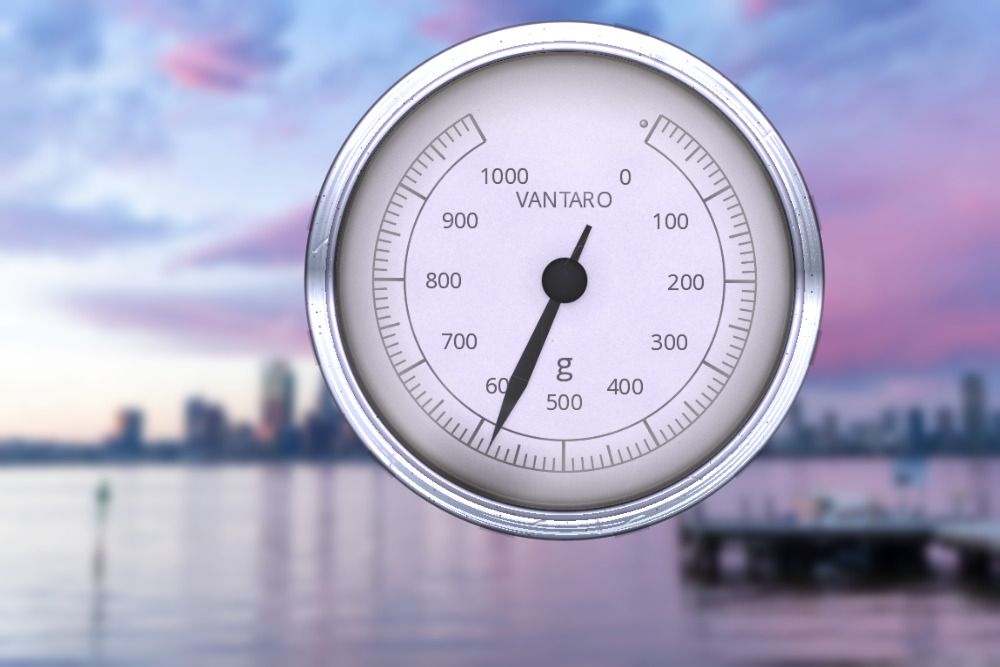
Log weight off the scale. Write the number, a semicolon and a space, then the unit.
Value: 580; g
